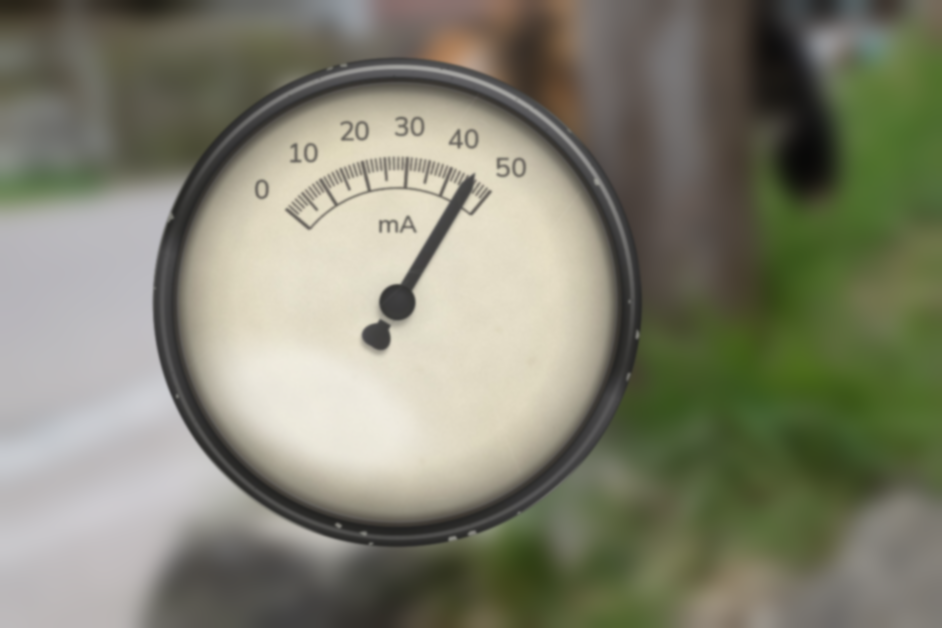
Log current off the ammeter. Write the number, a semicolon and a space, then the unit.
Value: 45; mA
